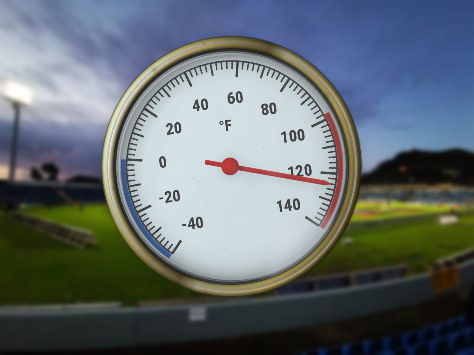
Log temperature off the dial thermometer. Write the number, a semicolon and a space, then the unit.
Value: 124; °F
